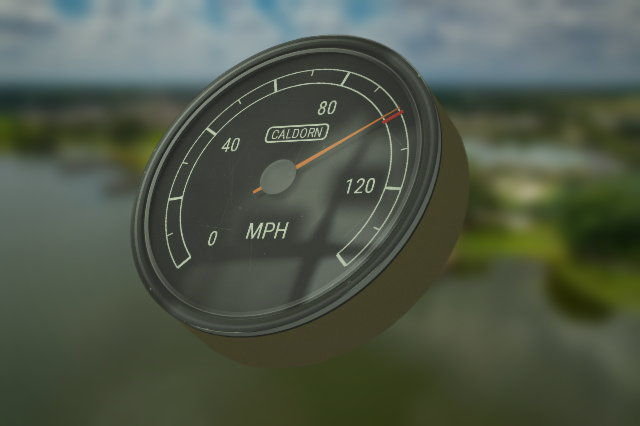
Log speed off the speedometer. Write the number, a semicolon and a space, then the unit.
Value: 100; mph
